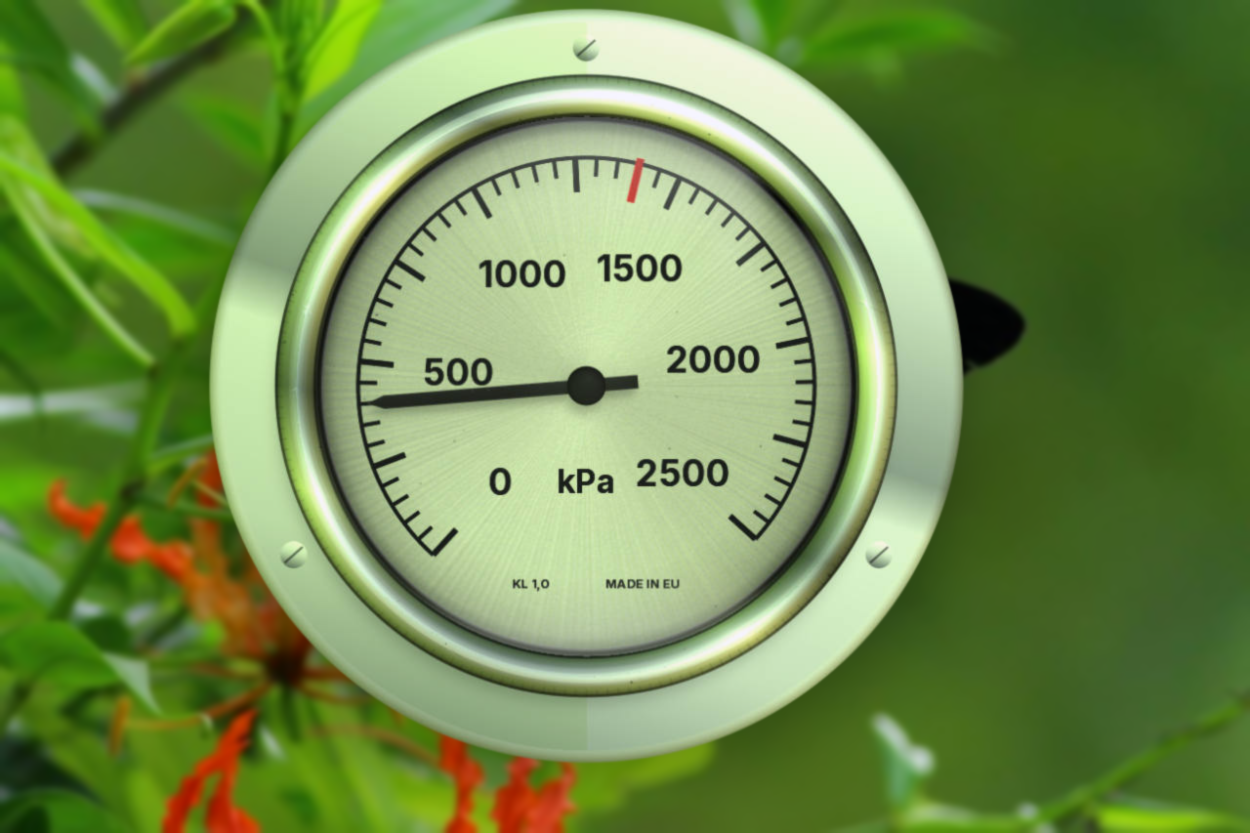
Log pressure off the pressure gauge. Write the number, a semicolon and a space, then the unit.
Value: 400; kPa
